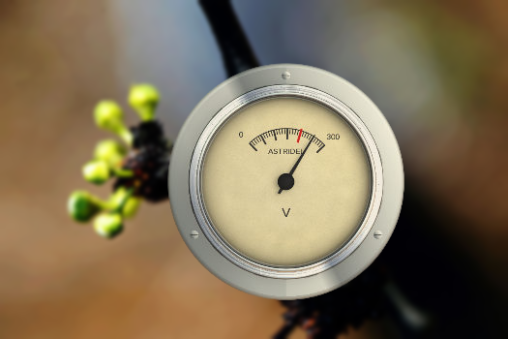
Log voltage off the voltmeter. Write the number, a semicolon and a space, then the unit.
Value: 250; V
